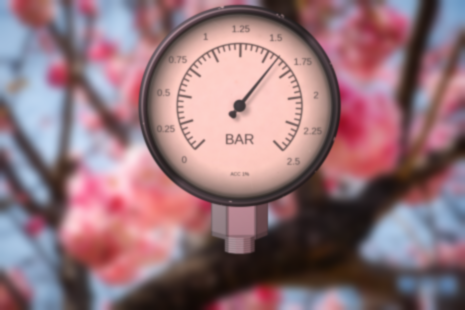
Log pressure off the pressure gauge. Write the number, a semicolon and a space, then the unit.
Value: 1.6; bar
